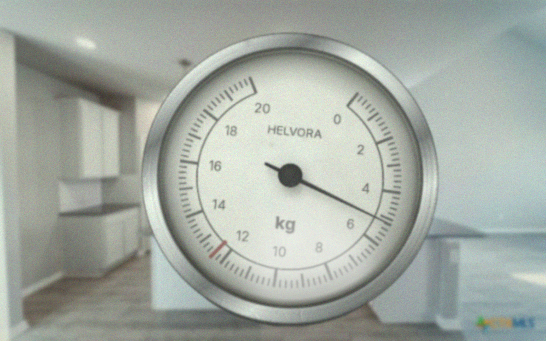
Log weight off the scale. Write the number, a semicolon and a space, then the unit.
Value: 5.2; kg
